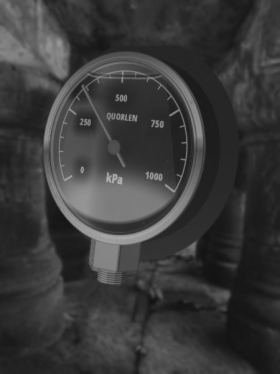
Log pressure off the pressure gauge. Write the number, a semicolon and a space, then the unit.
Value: 350; kPa
